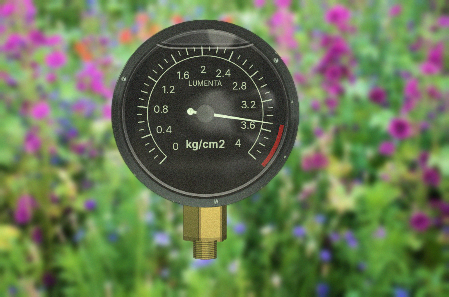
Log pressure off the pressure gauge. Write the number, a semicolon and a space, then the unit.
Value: 3.5; kg/cm²
